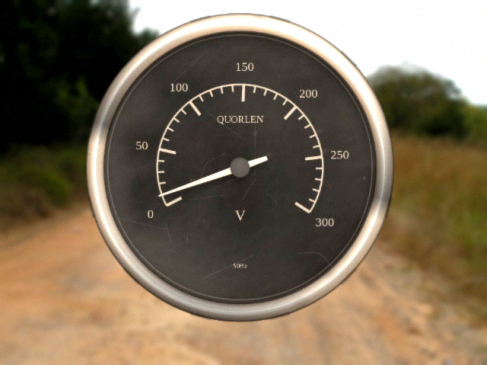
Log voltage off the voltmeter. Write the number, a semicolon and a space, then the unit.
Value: 10; V
